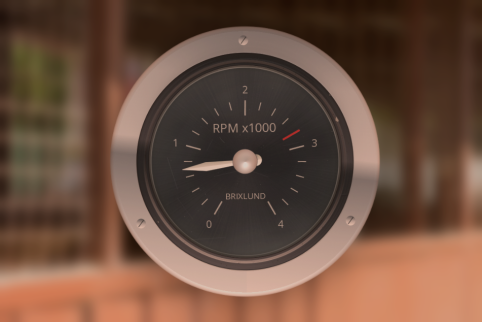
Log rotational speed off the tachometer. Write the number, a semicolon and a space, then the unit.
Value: 700; rpm
